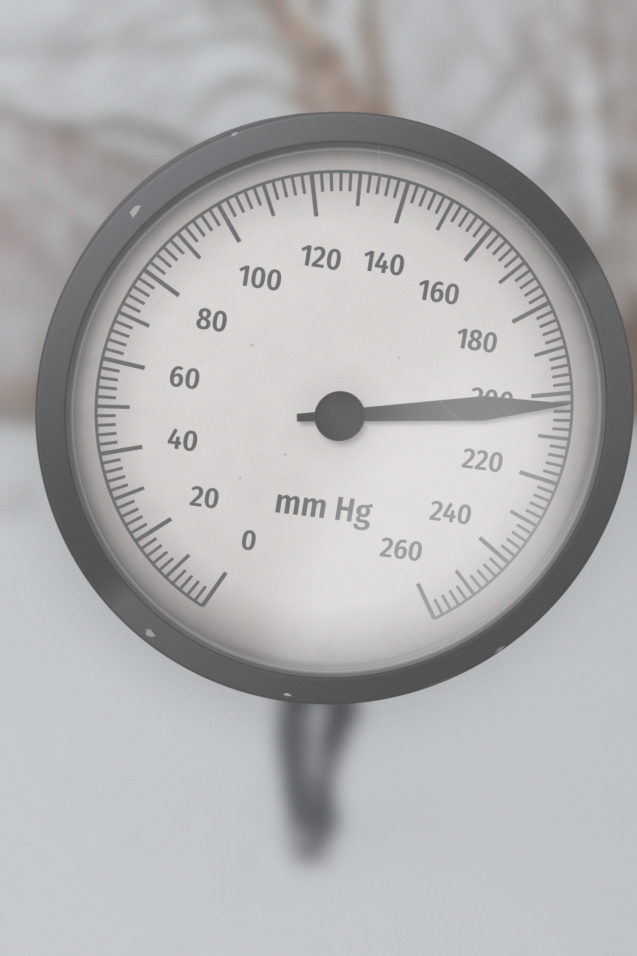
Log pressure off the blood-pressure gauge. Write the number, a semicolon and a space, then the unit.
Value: 202; mmHg
